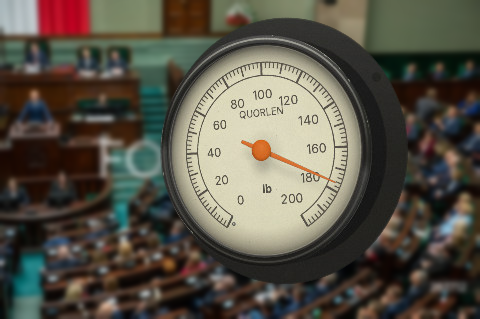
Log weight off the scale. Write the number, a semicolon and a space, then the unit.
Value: 176; lb
